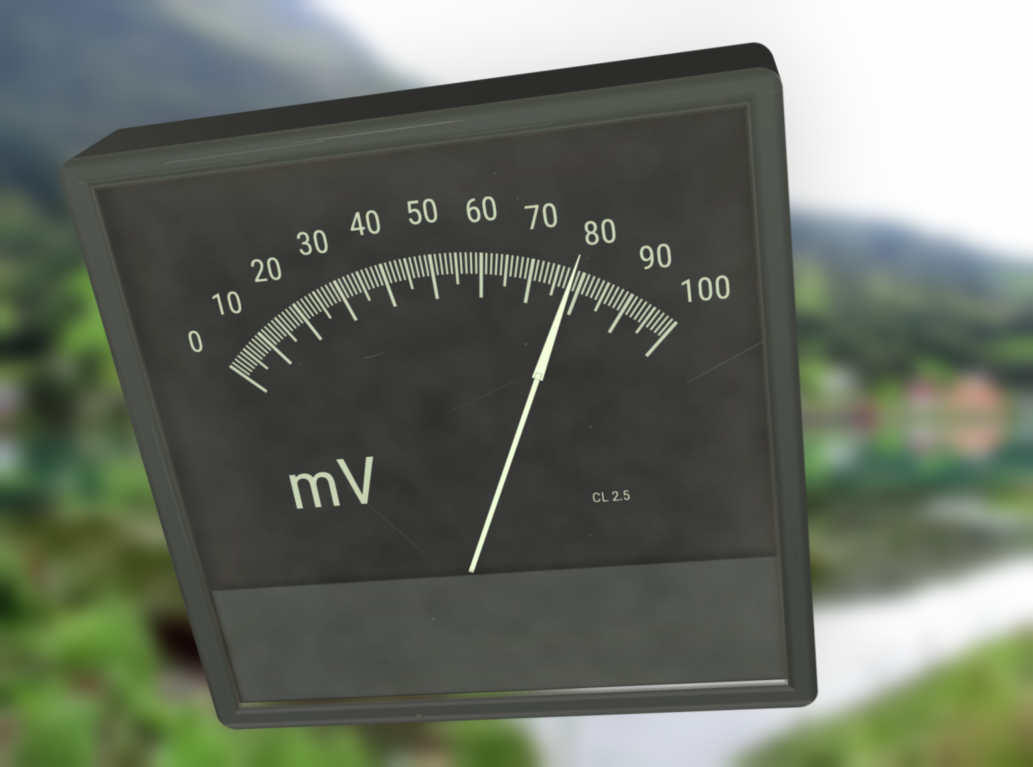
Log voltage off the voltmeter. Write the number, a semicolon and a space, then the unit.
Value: 78; mV
